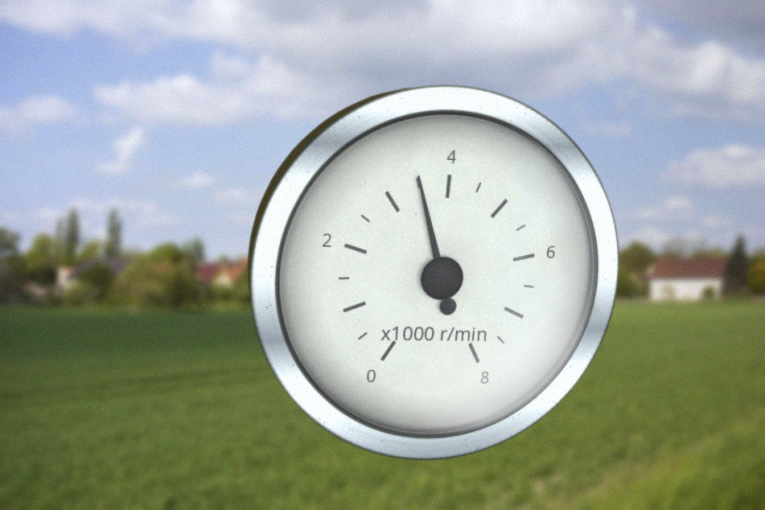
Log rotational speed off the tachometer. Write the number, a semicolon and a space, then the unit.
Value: 3500; rpm
